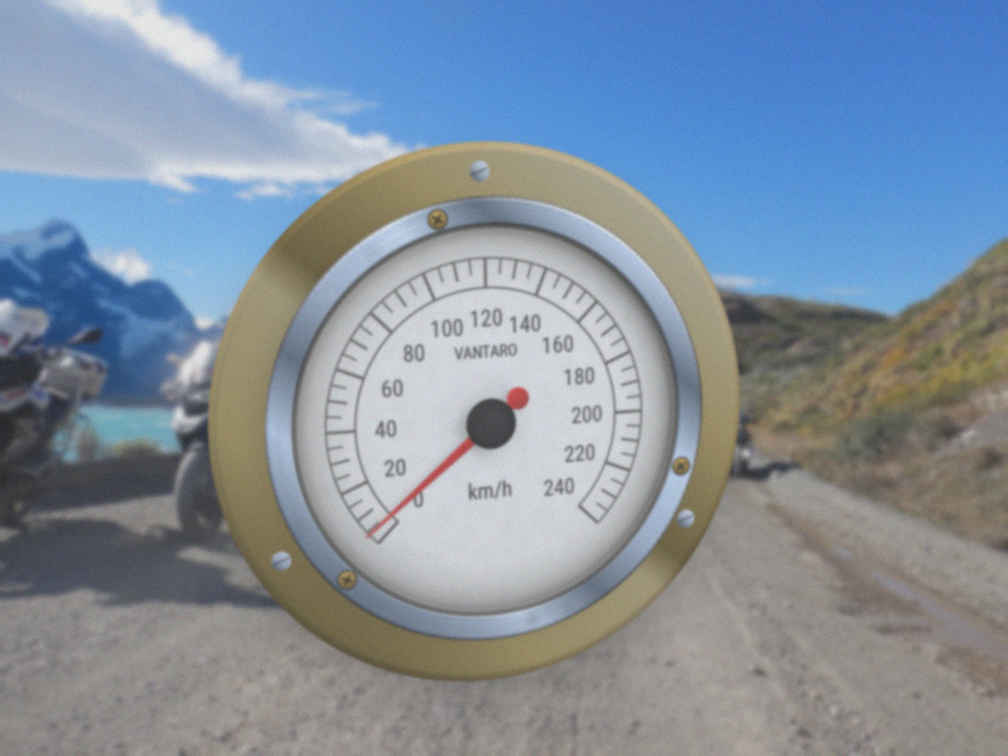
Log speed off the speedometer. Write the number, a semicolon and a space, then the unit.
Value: 5; km/h
